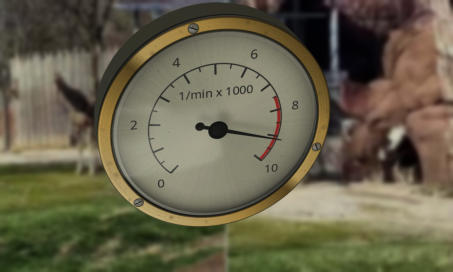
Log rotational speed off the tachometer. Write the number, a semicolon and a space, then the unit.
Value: 9000; rpm
